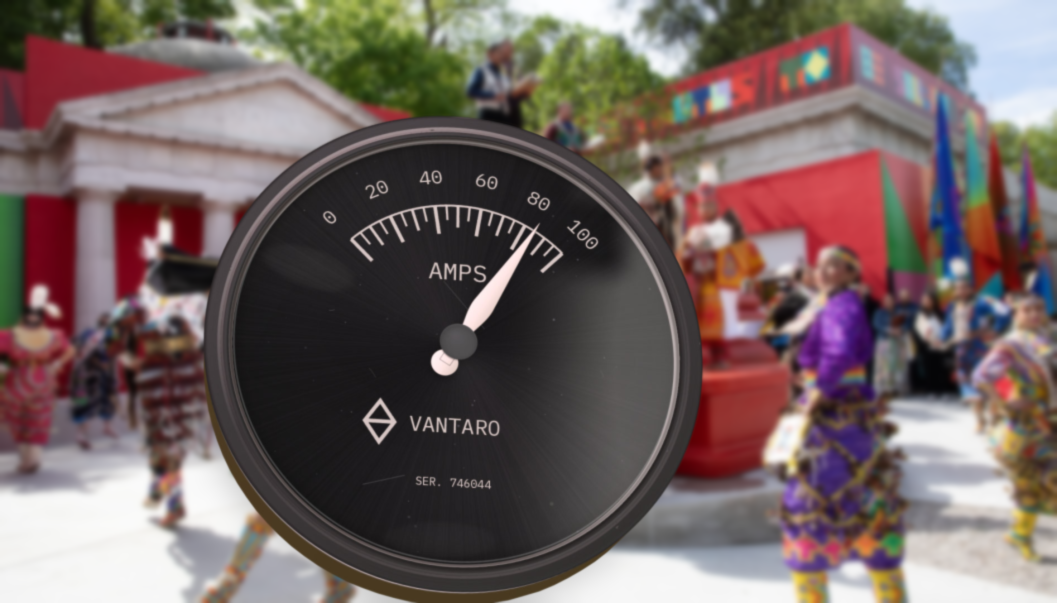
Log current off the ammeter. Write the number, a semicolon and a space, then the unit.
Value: 85; A
